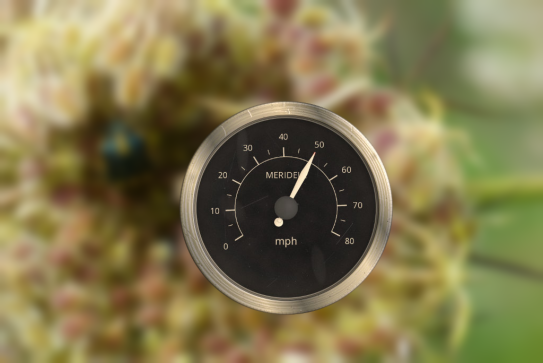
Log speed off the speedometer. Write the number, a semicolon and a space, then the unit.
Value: 50; mph
